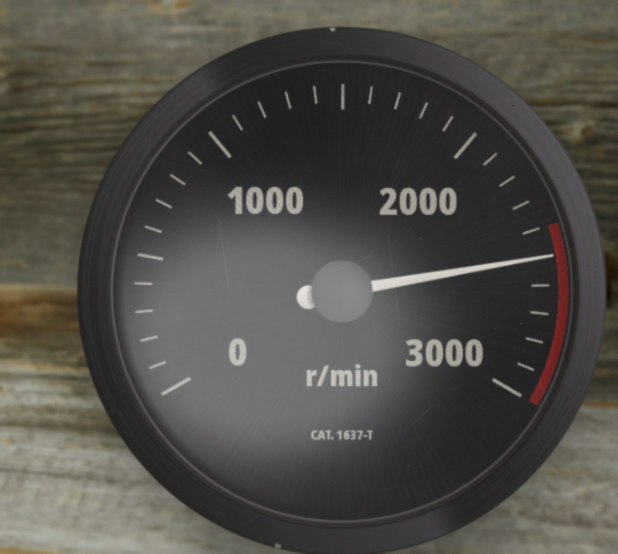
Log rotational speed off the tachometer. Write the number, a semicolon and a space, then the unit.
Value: 2500; rpm
